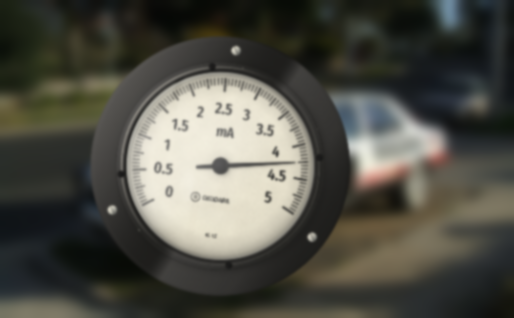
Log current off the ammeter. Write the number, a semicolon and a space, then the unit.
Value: 4.25; mA
